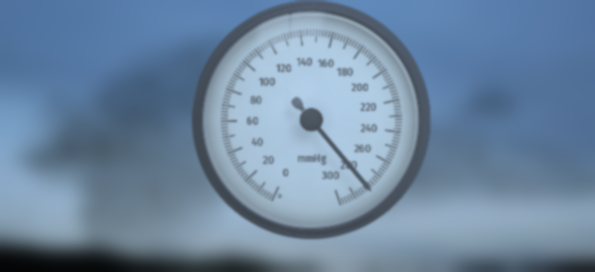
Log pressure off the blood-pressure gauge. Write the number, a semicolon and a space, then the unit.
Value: 280; mmHg
